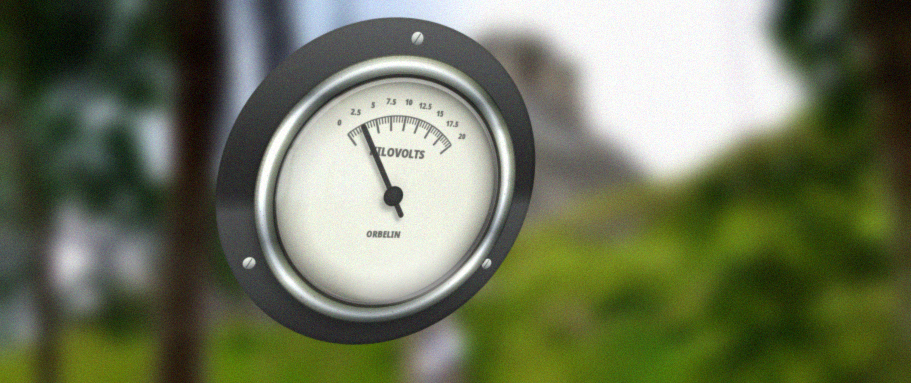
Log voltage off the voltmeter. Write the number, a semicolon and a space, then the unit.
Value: 2.5; kV
